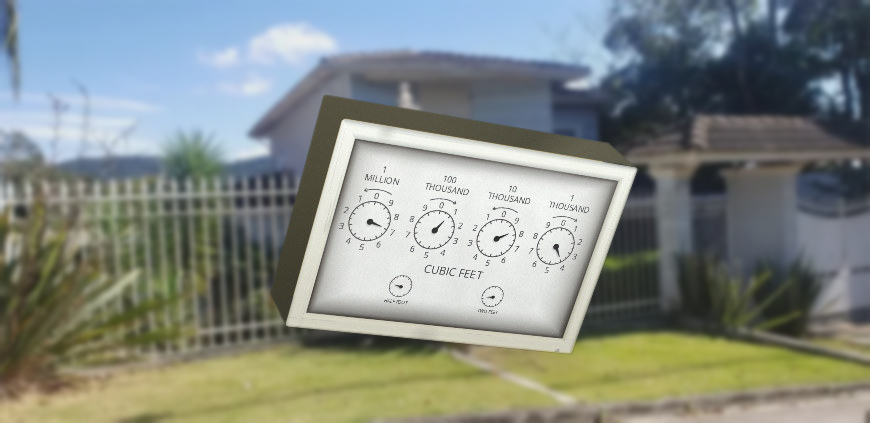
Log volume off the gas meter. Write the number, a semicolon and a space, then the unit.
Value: 708400; ft³
